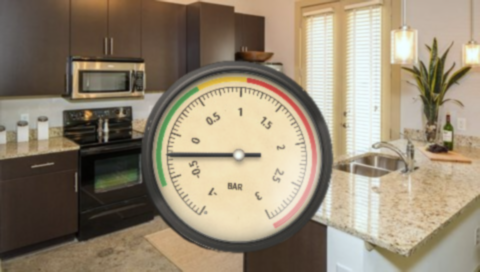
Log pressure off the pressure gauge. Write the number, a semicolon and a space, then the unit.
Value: -0.25; bar
